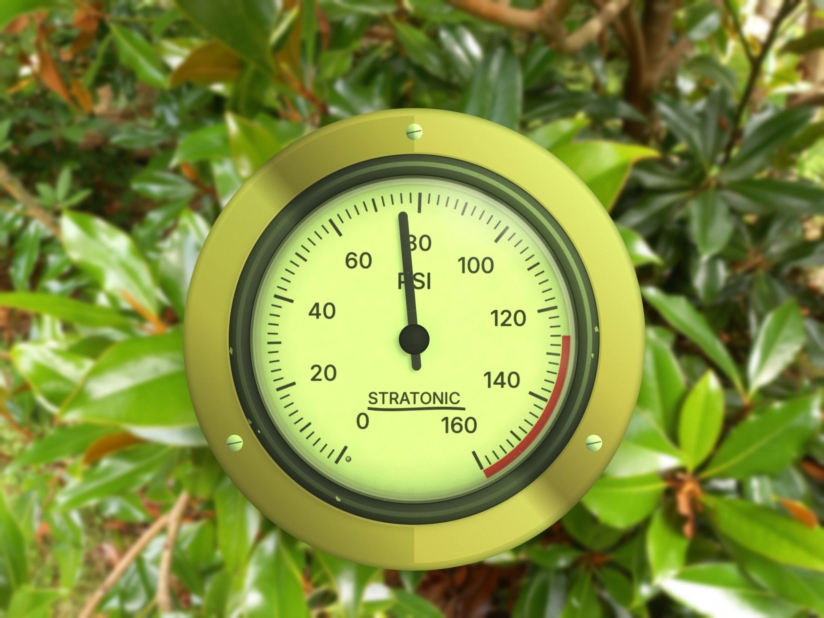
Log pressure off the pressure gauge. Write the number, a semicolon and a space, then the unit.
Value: 76; psi
